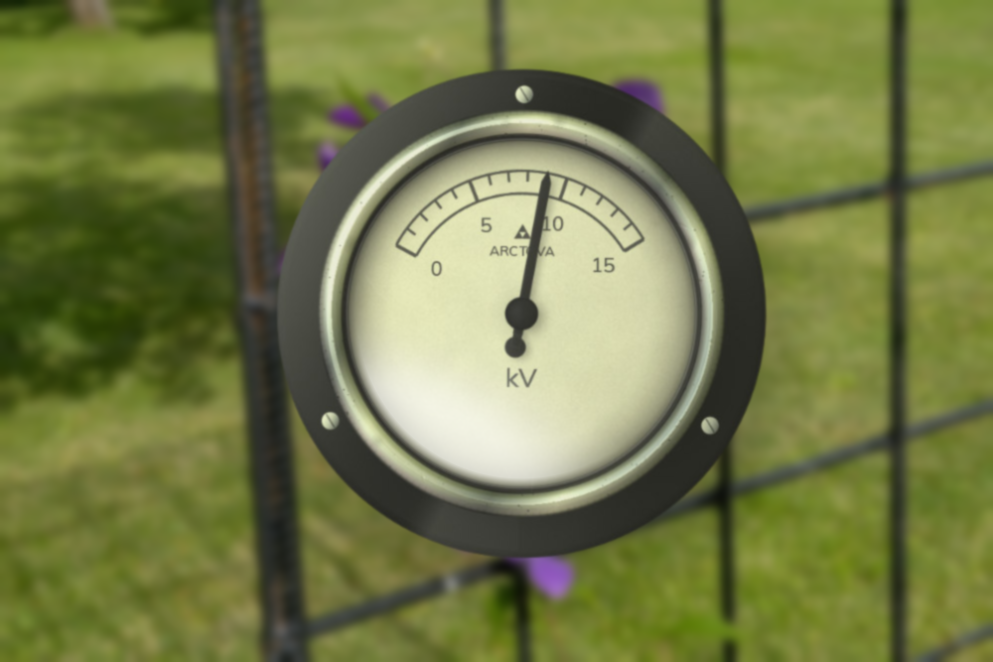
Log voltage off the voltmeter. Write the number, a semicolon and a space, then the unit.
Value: 9; kV
